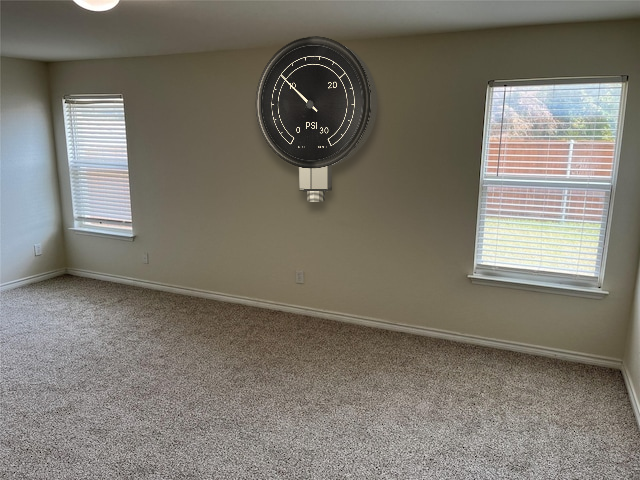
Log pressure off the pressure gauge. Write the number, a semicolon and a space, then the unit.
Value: 10; psi
